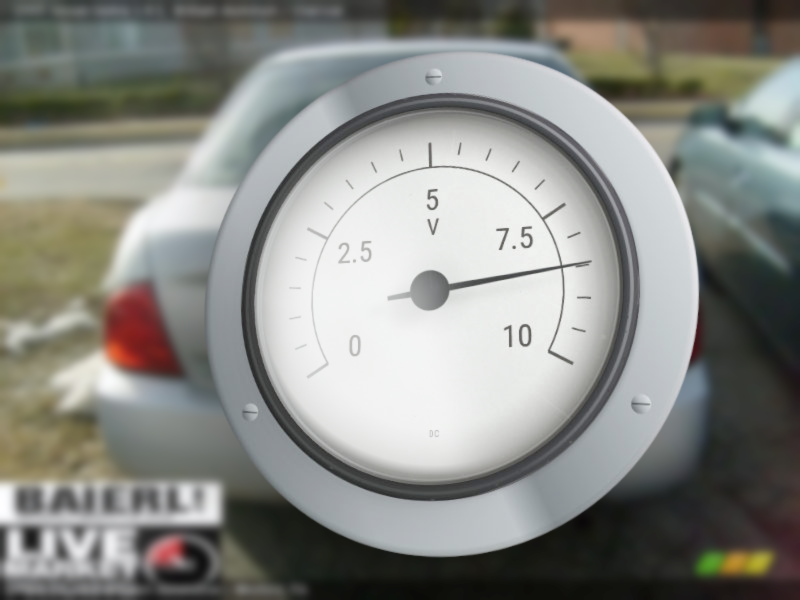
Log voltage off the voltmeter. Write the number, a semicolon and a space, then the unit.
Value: 8.5; V
